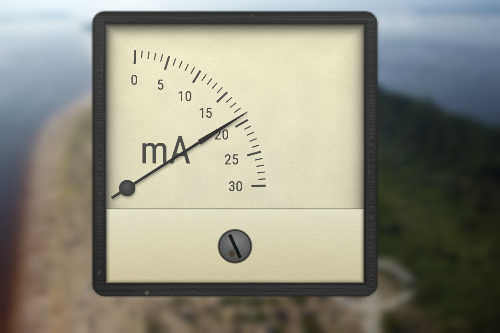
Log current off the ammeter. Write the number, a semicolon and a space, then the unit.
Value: 19; mA
